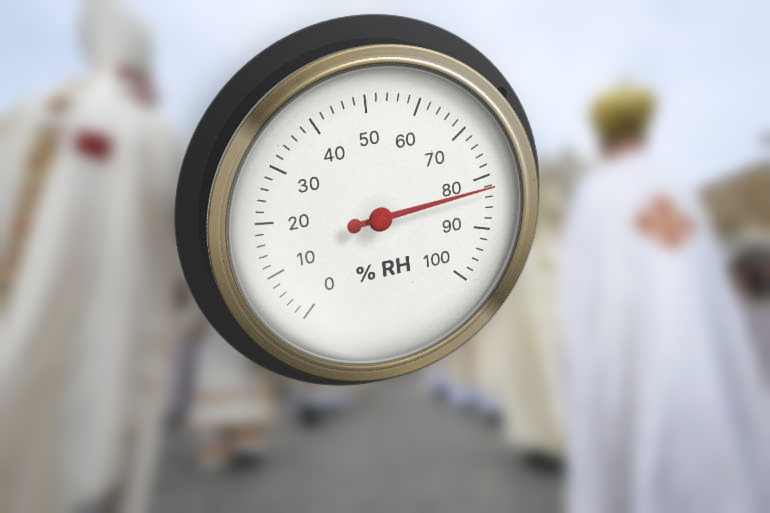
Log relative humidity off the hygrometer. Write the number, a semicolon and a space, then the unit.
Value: 82; %
